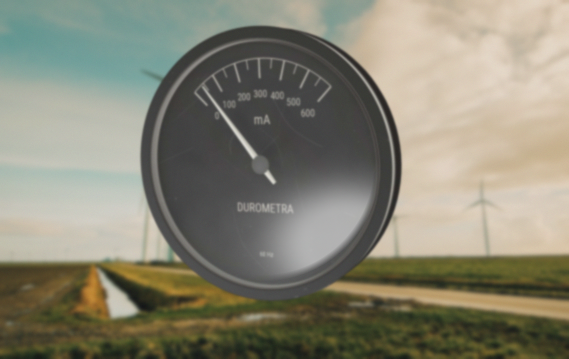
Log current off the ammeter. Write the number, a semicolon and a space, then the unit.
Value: 50; mA
